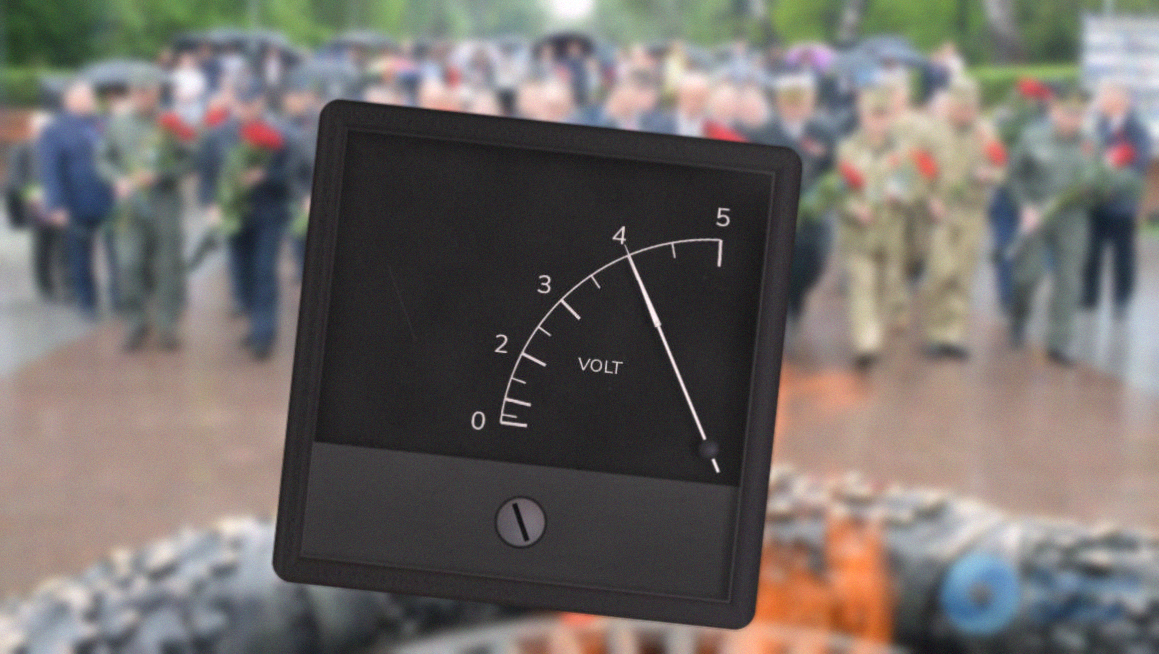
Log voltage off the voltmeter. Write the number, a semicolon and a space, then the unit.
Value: 4; V
